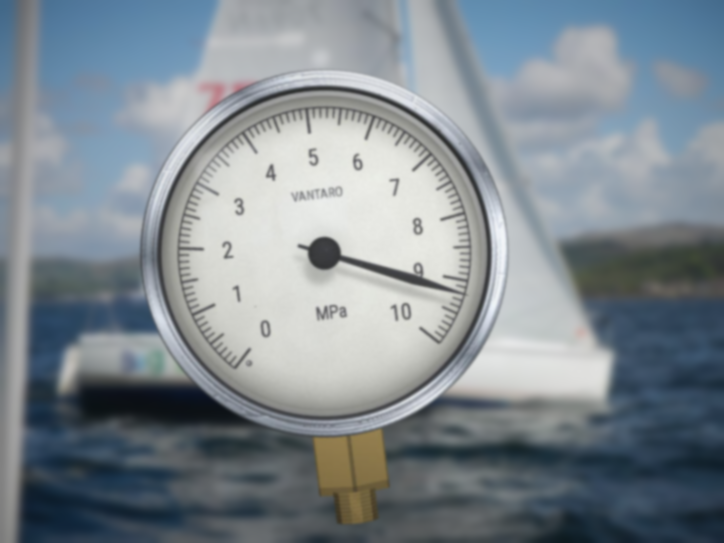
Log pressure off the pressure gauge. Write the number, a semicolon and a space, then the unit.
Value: 9.2; MPa
